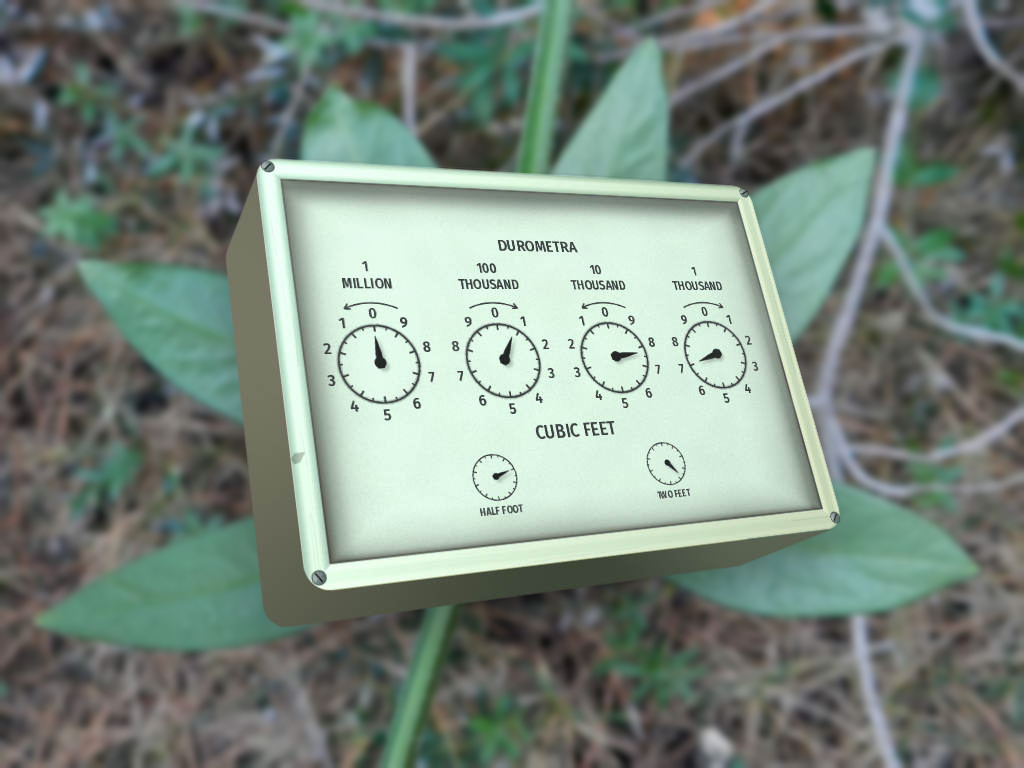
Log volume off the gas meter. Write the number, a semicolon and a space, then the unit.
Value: 7700; ft³
